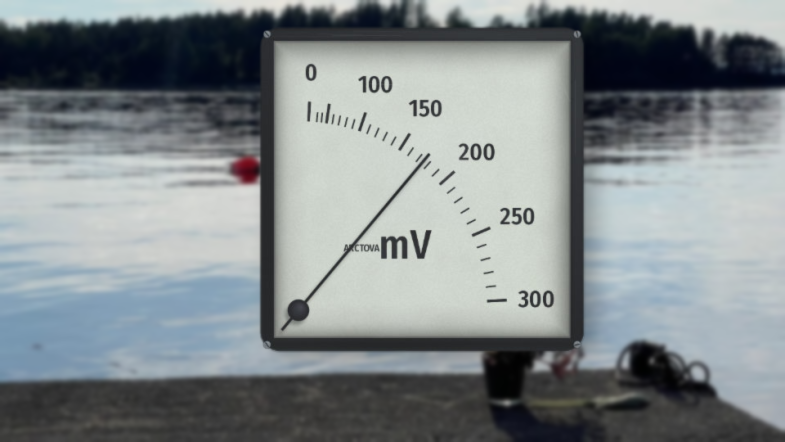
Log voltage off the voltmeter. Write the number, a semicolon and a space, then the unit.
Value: 175; mV
